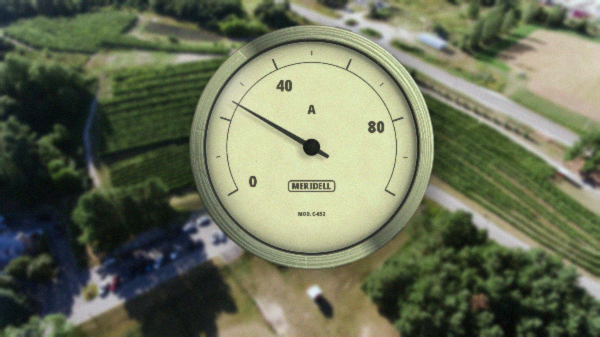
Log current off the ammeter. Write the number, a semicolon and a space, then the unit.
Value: 25; A
